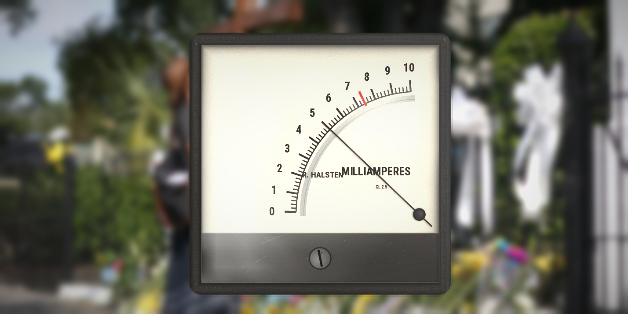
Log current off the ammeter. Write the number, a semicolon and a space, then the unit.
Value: 5; mA
